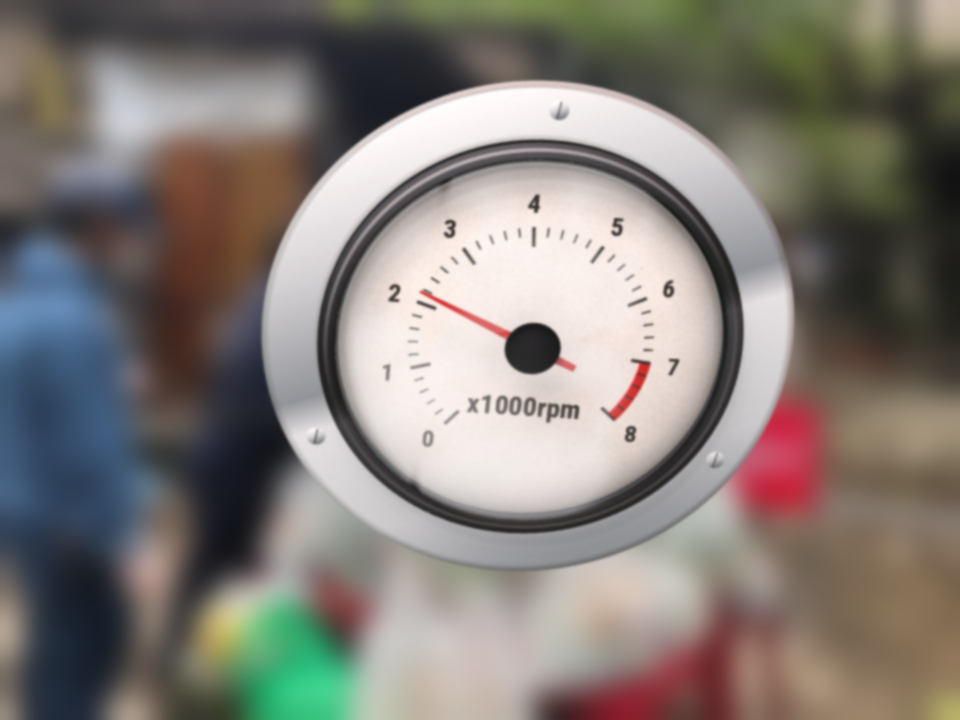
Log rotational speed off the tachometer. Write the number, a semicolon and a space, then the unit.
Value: 2200; rpm
